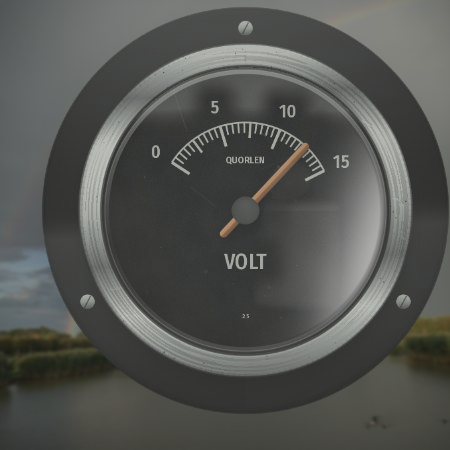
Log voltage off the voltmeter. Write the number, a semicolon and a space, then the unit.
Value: 12.5; V
